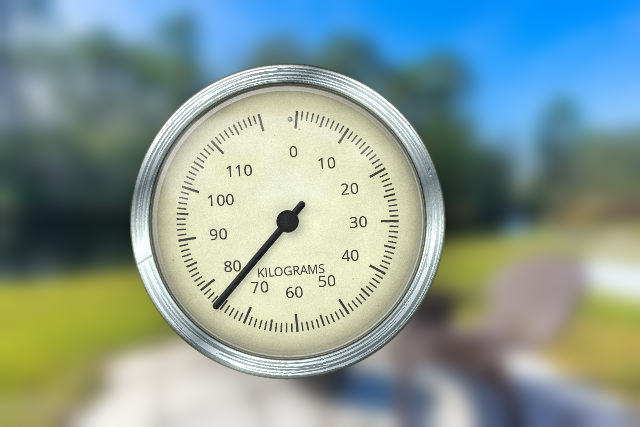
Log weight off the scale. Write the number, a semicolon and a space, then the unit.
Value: 76; kg
